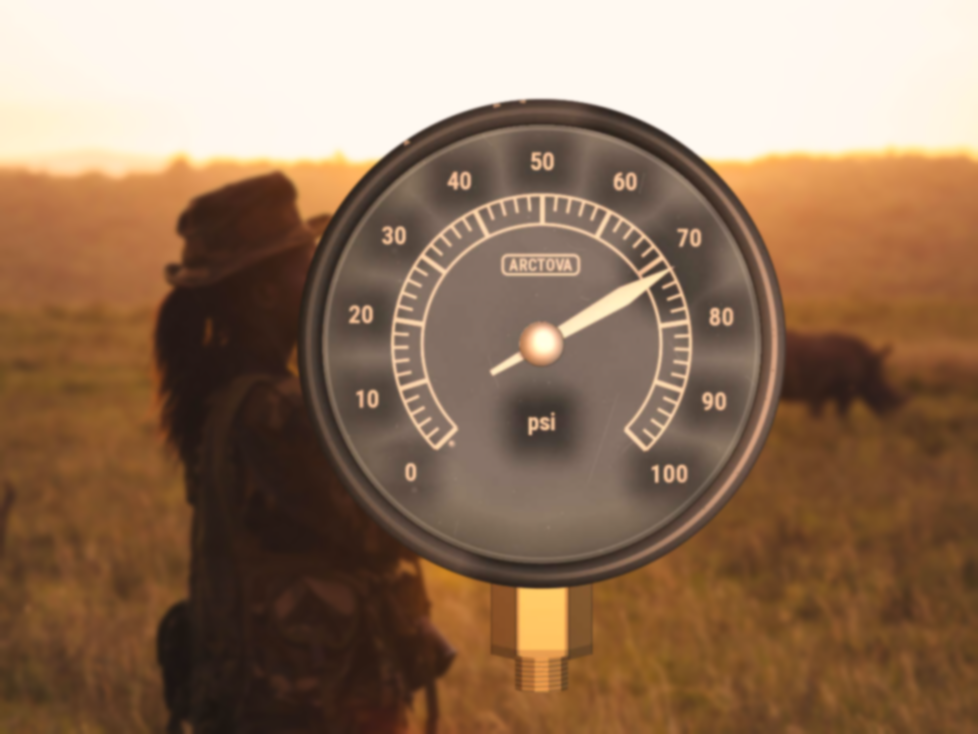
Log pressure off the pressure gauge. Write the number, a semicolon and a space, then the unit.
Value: 72; psi
